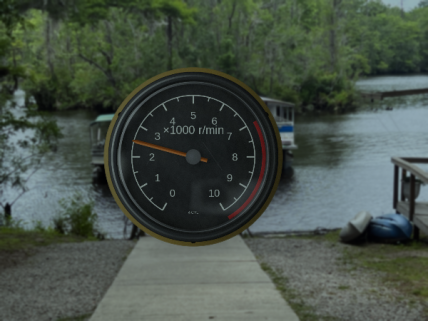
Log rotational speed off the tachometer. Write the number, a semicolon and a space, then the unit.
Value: 2500; rpm
